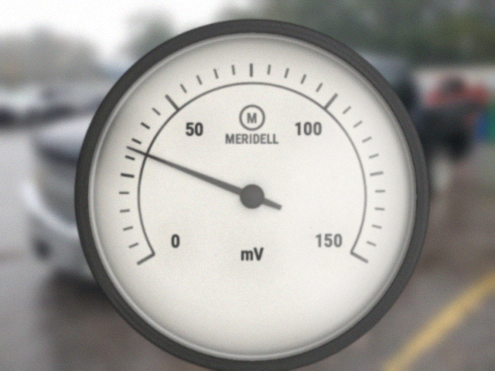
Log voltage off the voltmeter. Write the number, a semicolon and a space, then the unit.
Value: 32.5; mV
